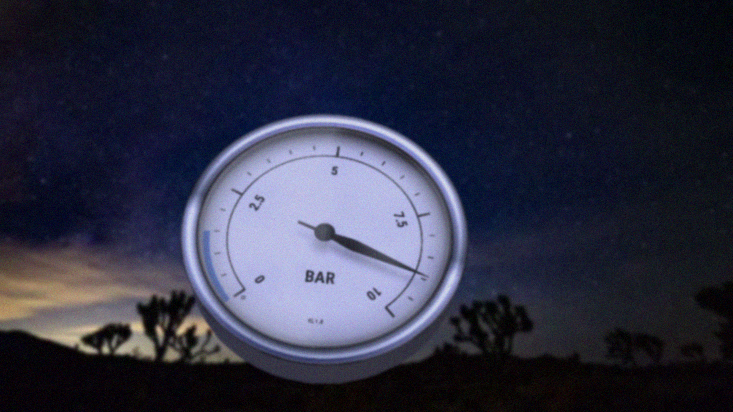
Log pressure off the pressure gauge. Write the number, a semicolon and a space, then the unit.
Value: 9; bar
